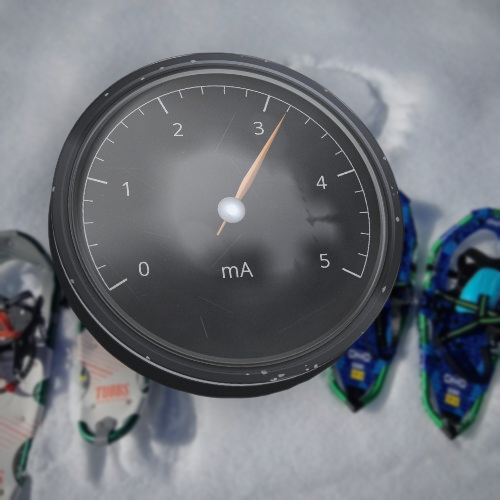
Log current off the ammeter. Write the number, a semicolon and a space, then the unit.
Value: 3.2; mA
